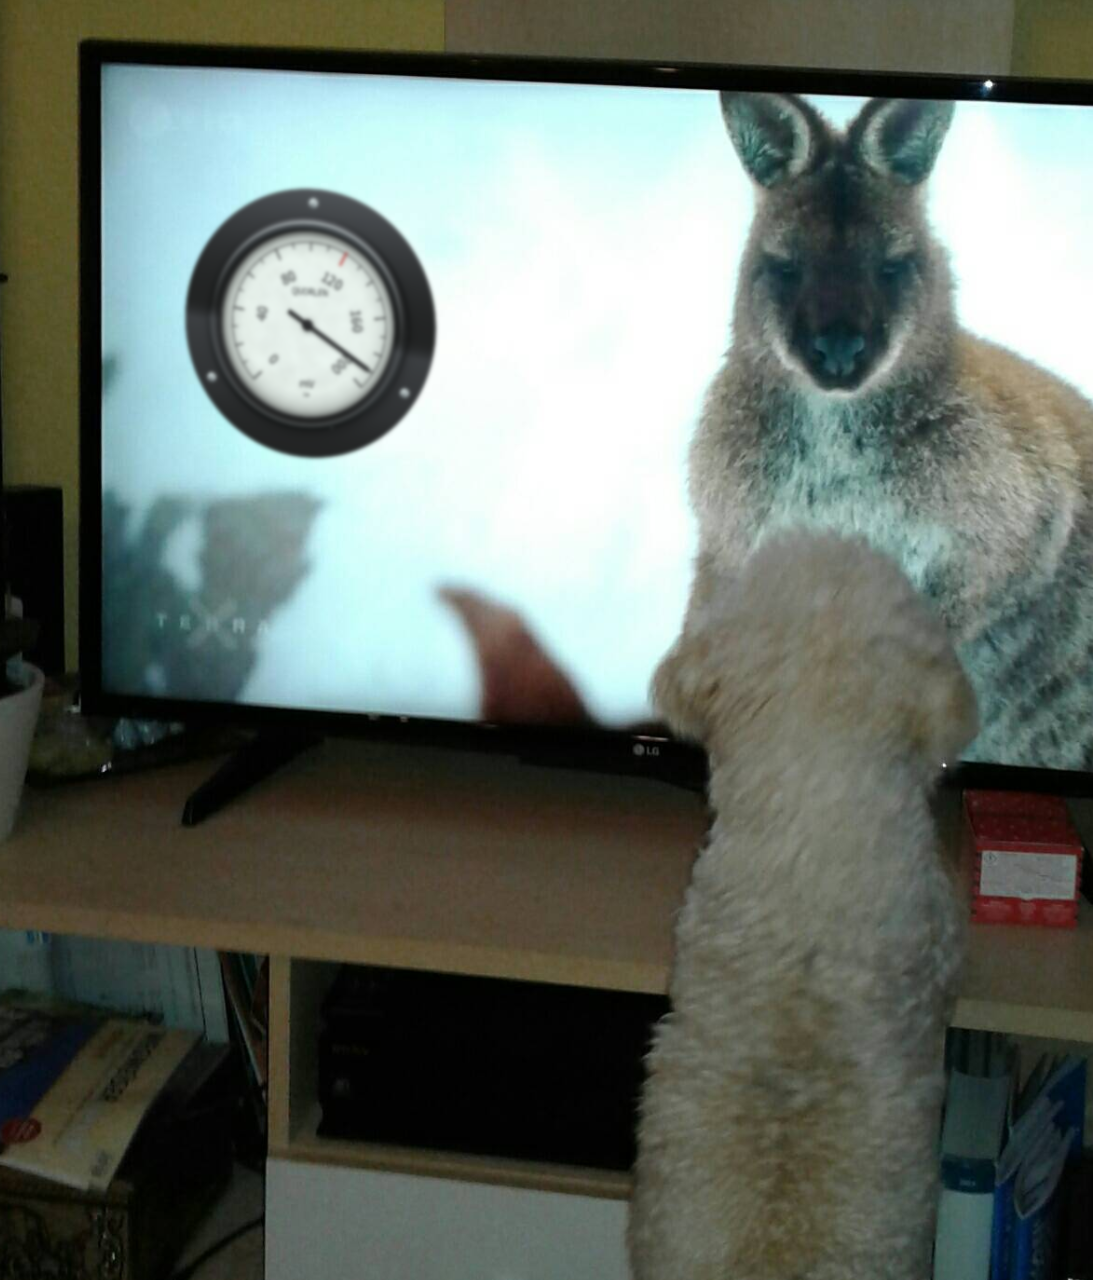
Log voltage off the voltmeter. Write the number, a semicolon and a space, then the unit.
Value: 190; mV
